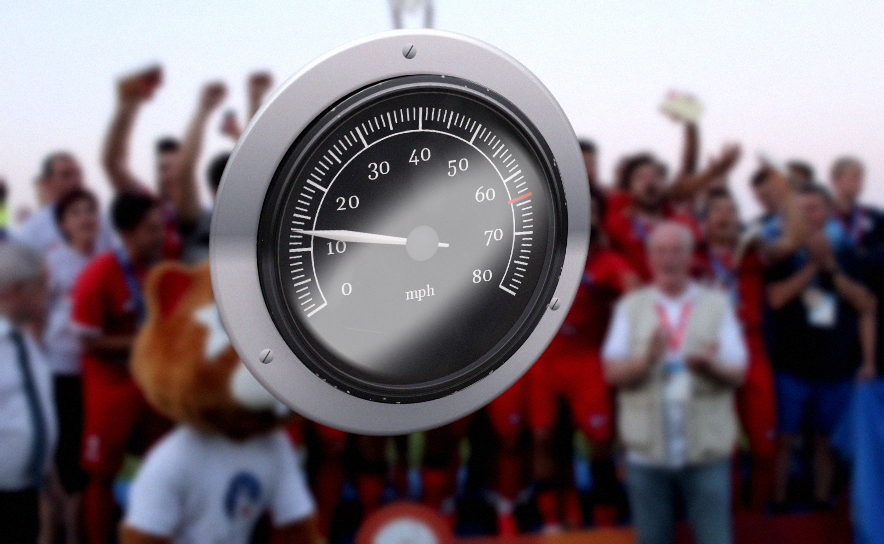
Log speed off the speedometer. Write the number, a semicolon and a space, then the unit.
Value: 13; mph
